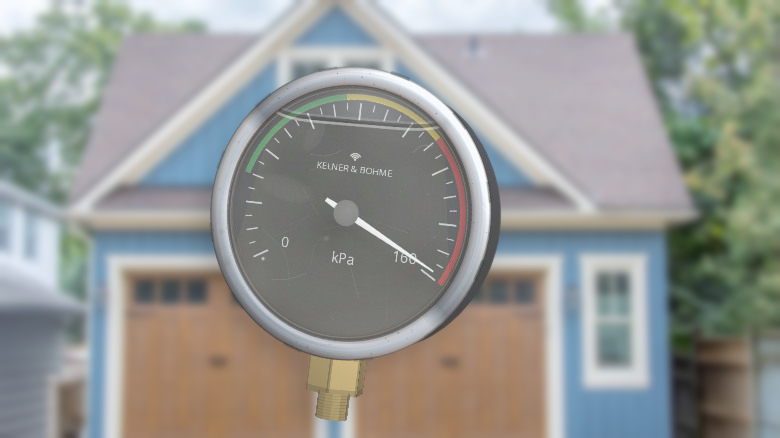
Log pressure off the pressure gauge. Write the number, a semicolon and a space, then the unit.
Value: 157.5; kPa
